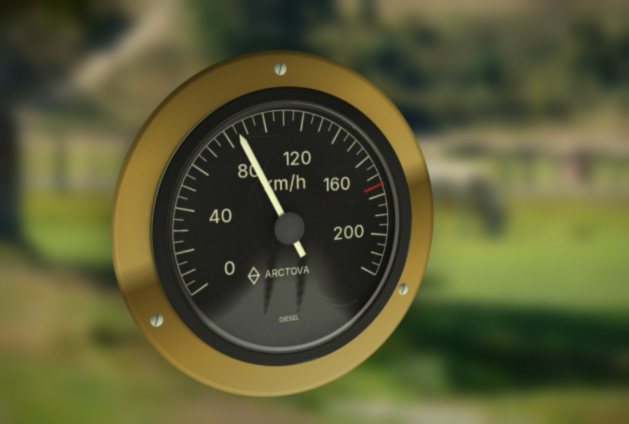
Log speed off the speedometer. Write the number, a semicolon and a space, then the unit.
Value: 85; km/h
